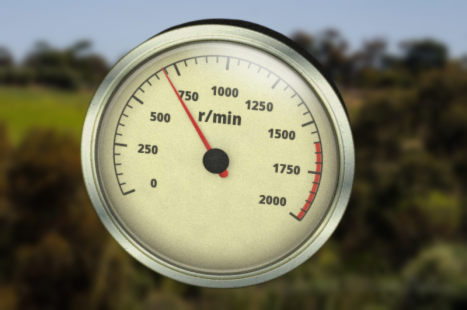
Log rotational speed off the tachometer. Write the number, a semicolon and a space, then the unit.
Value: 700; rpm
